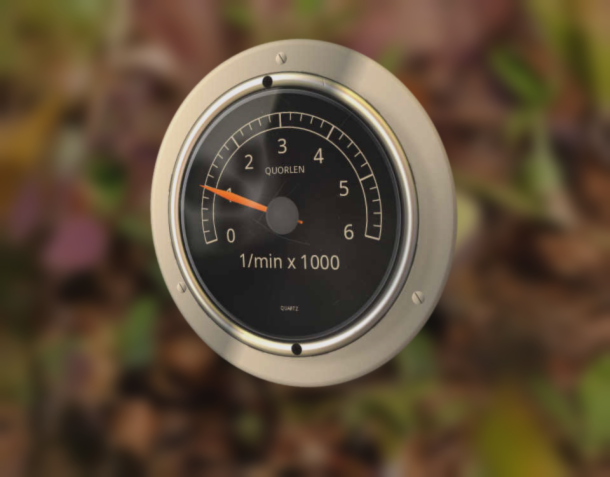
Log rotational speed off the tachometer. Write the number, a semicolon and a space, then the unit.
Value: 1000; rpm
